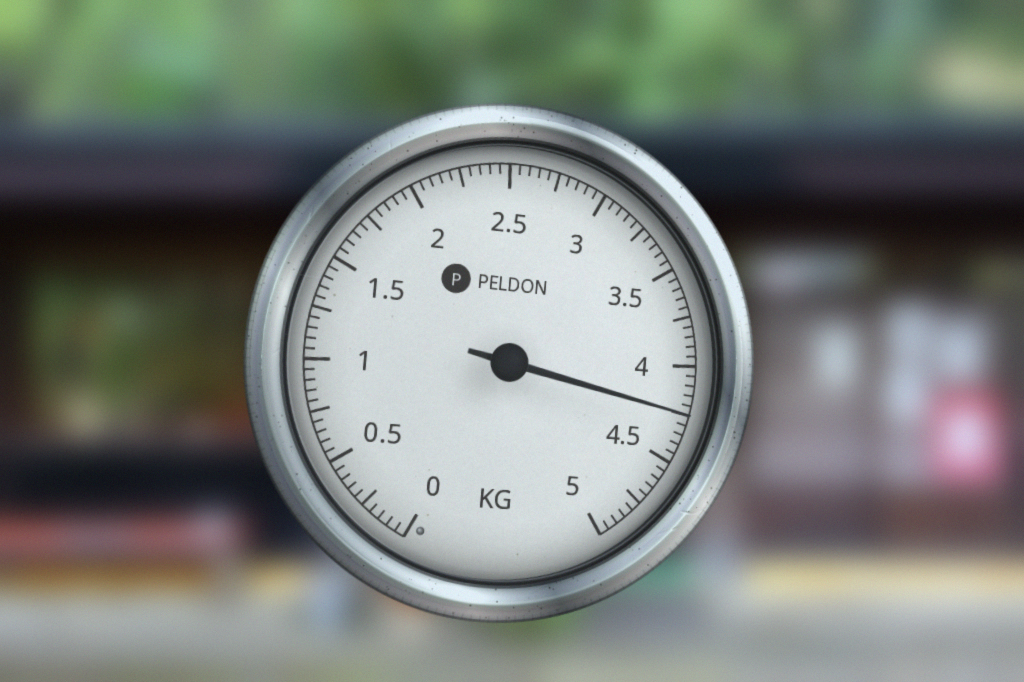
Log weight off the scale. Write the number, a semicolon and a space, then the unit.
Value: 4.25; kg
